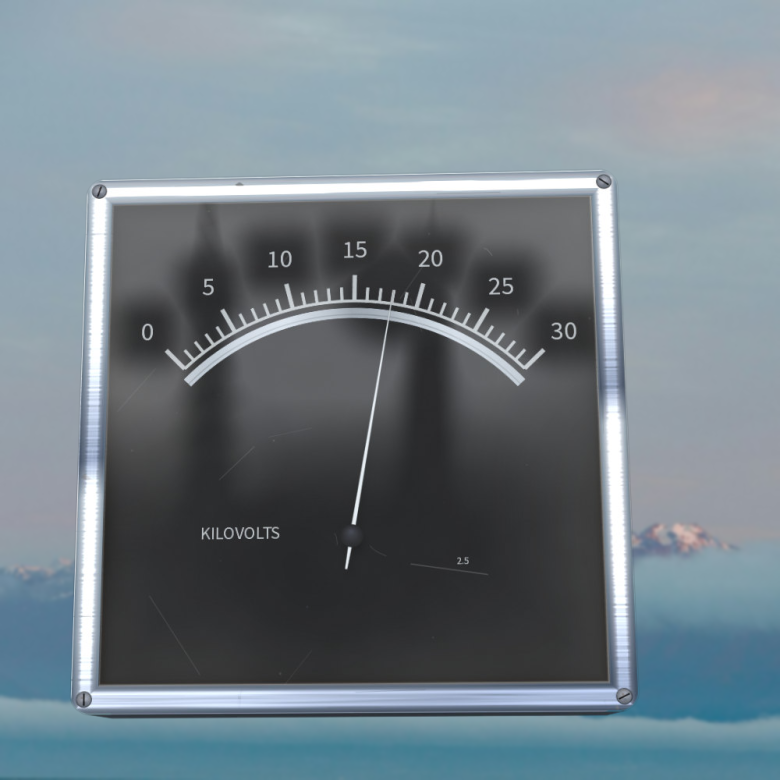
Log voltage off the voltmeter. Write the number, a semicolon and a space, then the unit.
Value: 18; kV
